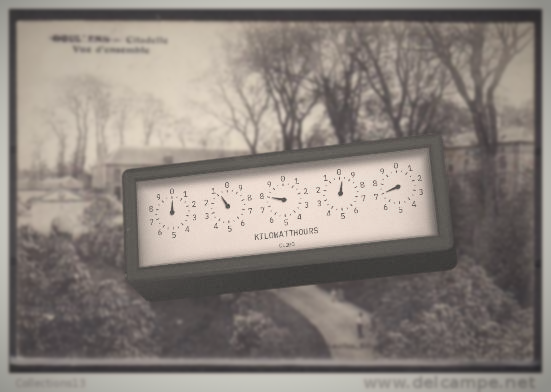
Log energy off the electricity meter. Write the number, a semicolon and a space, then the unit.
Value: 797; kWh
